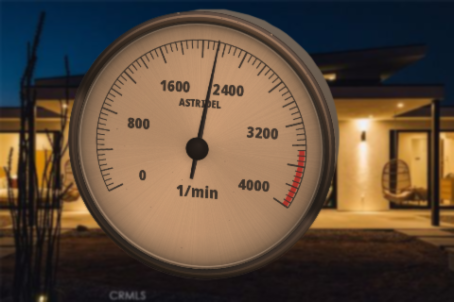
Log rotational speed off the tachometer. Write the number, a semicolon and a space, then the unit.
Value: 2150; rpm
